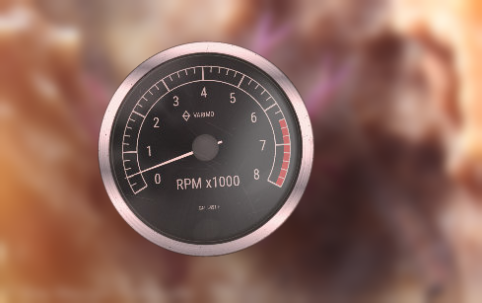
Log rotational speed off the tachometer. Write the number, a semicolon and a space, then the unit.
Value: 400; rpm
